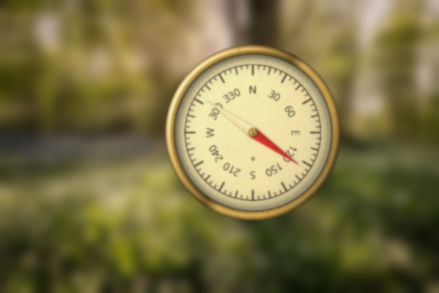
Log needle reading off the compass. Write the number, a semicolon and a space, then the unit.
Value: 125; °
